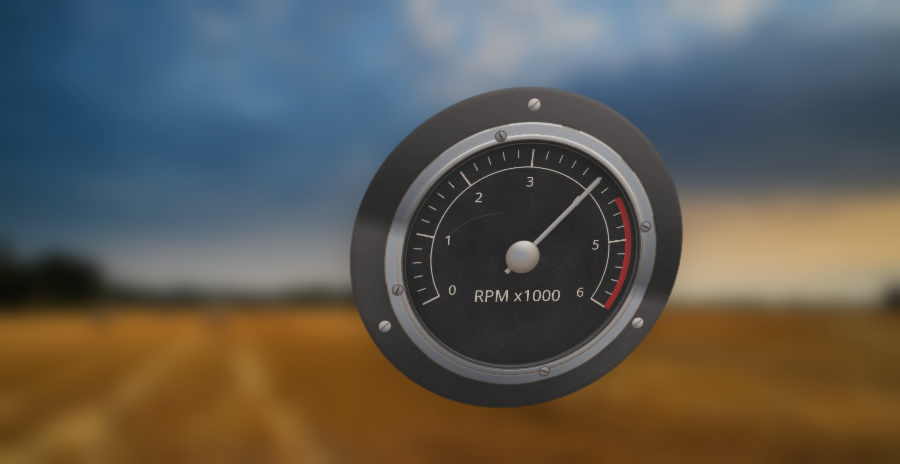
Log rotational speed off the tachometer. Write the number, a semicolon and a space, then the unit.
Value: 4000; rpm
